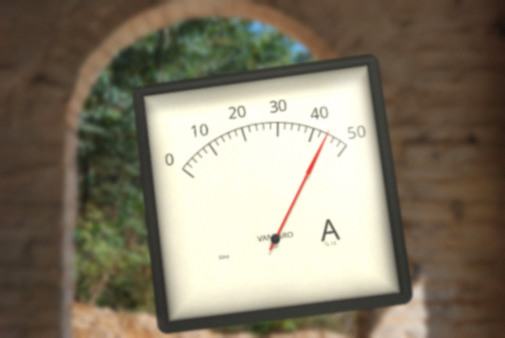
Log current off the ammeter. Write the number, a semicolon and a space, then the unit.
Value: 44; A
